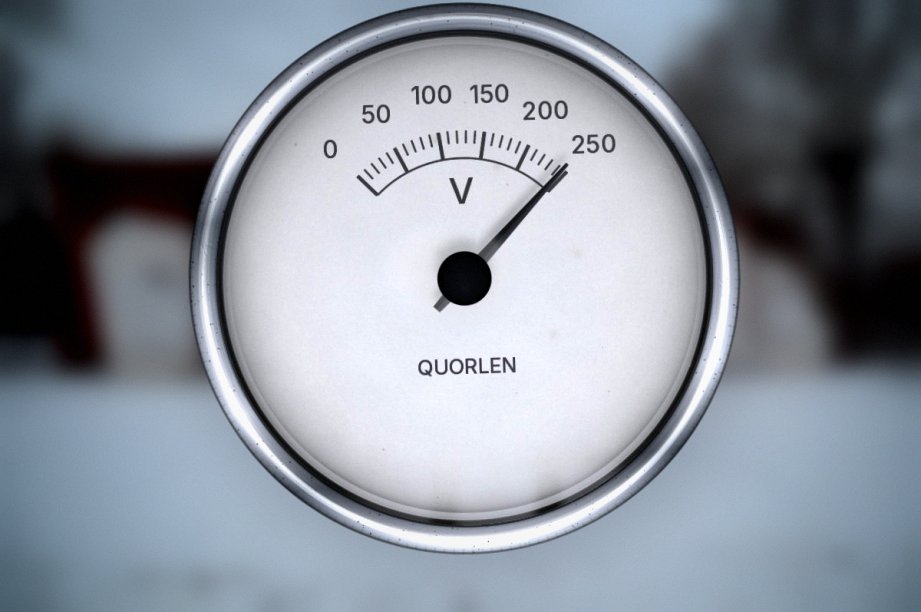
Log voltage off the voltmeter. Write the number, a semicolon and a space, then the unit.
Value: 245; V
